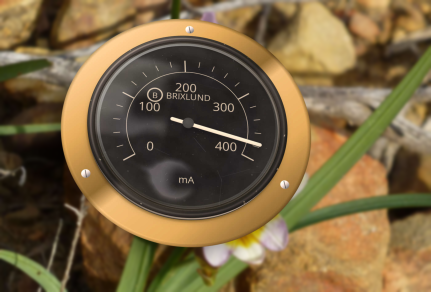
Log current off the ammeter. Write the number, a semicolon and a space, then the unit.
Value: 380; mA
